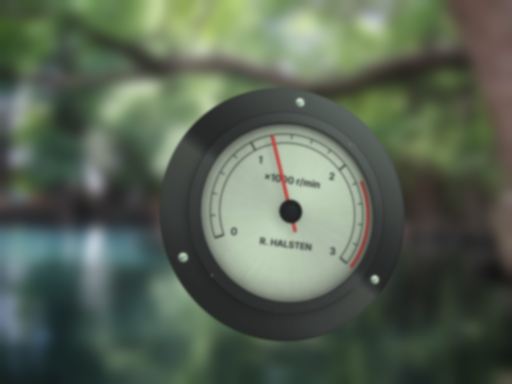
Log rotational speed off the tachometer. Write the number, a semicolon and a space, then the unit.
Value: 1200; rpm
